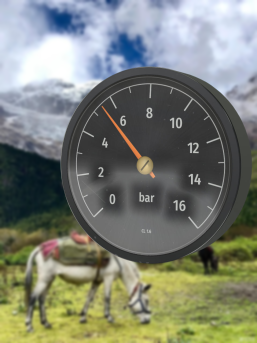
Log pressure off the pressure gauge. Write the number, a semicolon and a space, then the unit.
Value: 5.5; bar
